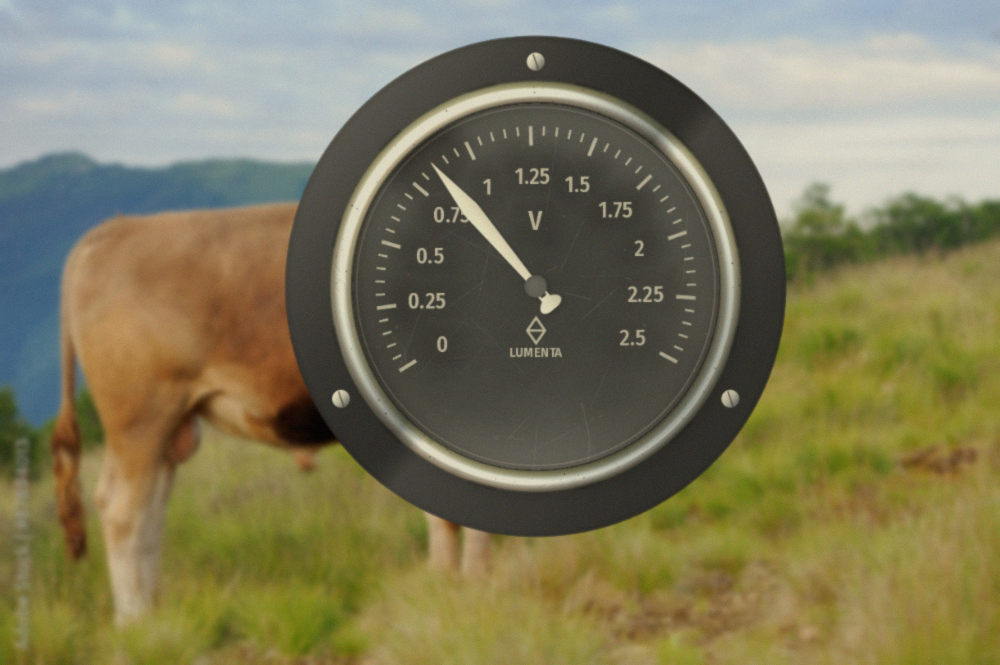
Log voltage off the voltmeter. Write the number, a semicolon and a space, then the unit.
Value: 0.85; V
